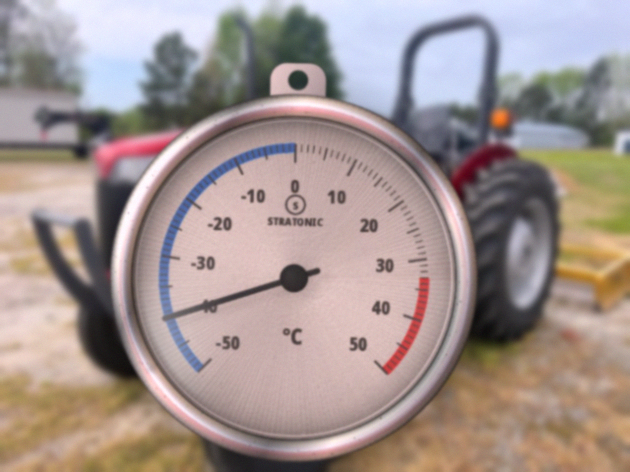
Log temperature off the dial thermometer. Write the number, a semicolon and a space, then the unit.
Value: -40; °C
